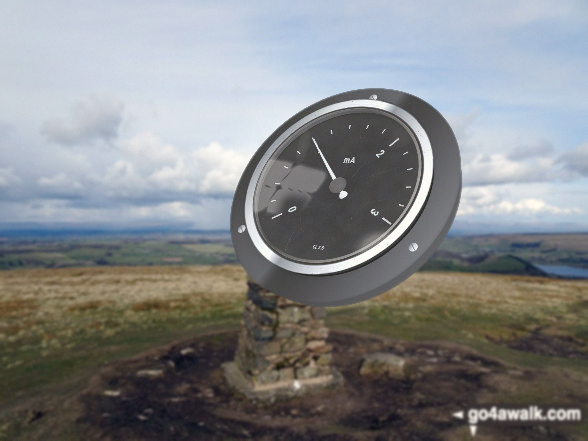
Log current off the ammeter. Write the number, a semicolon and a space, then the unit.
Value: 1; mA
